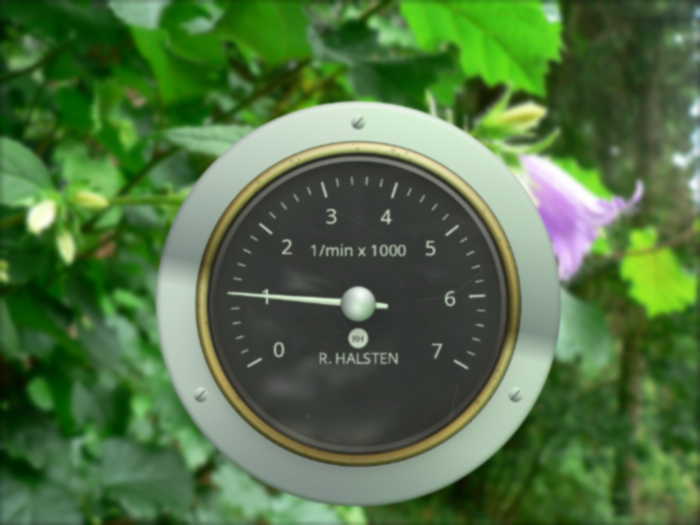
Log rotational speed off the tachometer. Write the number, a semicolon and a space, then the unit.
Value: 1000; rpm
